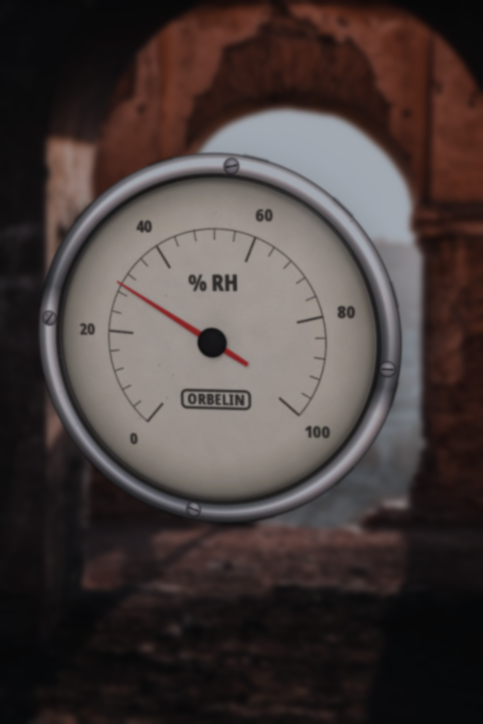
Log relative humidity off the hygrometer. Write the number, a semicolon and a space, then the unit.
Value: 30; %
